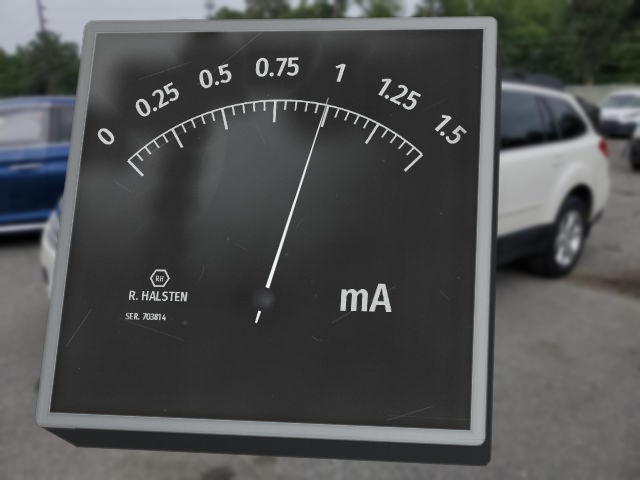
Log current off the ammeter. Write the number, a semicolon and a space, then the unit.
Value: 1; mA
